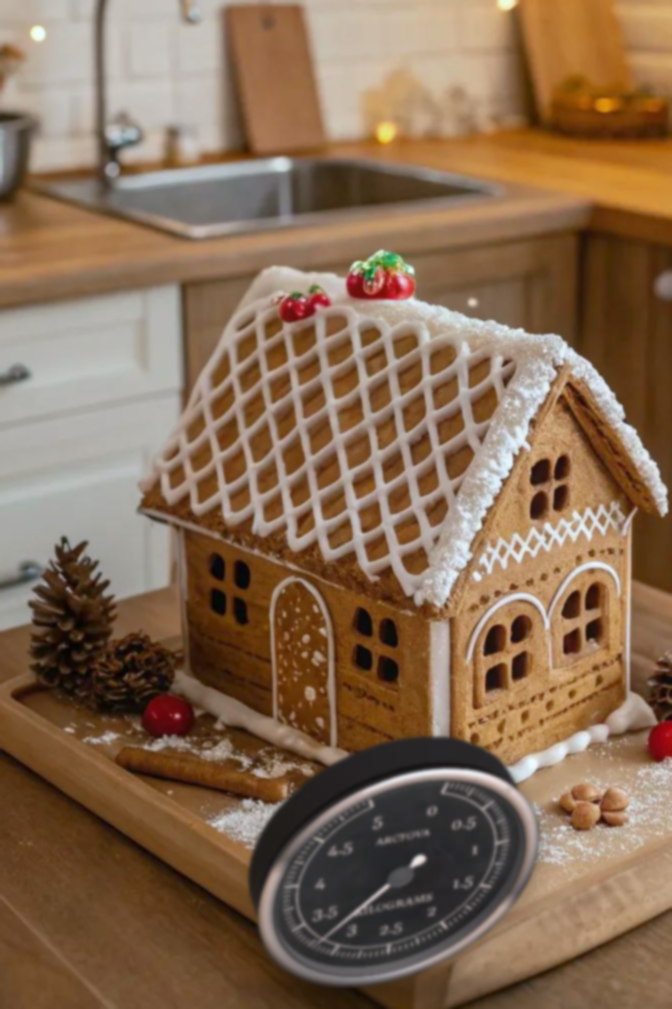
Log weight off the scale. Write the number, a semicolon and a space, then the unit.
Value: 3.25; kg
